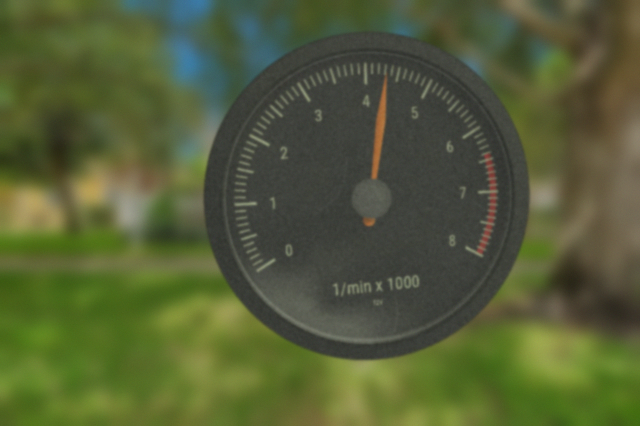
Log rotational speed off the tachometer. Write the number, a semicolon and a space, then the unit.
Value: 4300; rpm
